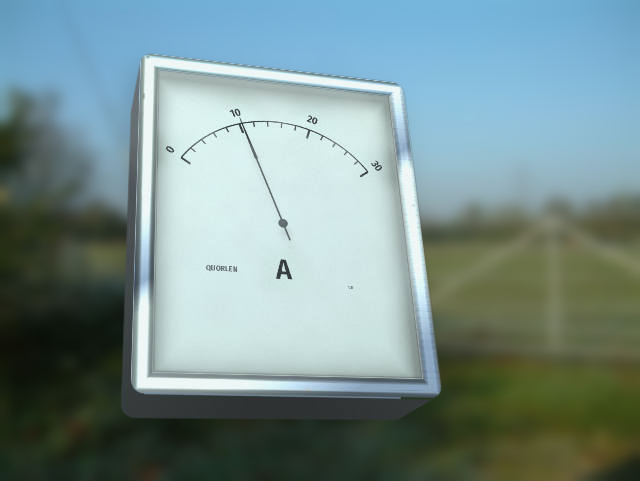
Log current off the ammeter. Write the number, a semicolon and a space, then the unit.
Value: 10; A
